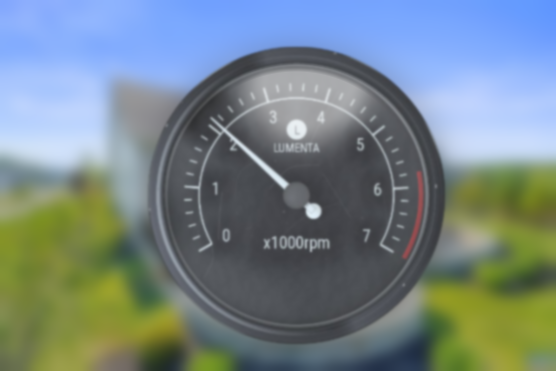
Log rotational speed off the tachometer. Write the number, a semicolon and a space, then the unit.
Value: 2100; rpm
